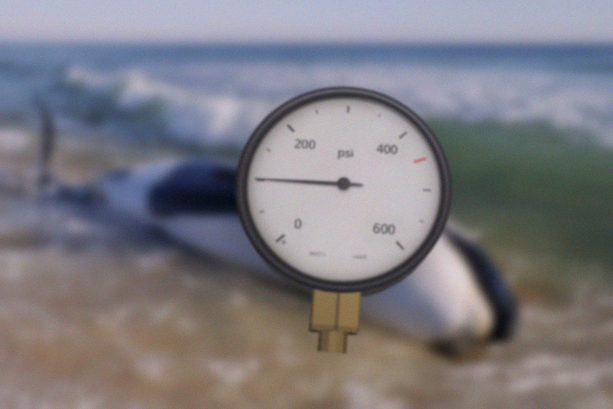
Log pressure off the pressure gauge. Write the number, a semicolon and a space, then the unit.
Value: 100; psi
